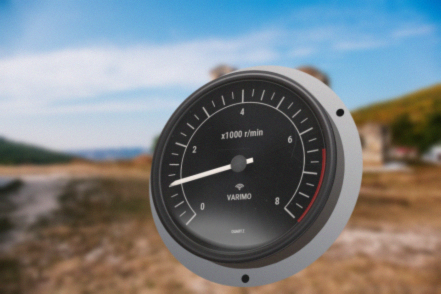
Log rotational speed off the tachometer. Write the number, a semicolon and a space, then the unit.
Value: 1000; rpm
